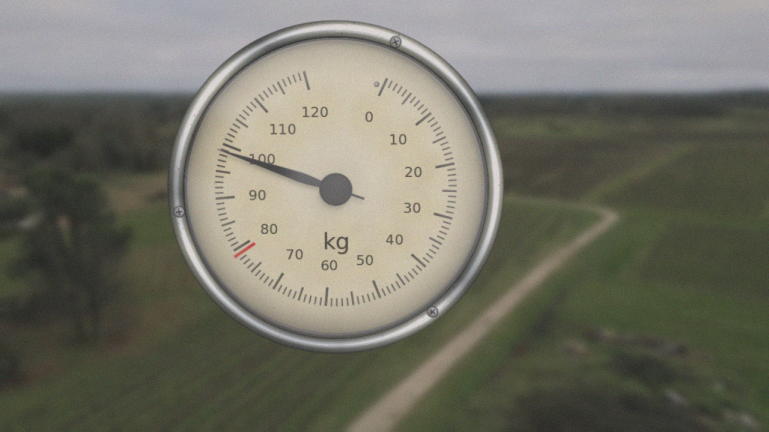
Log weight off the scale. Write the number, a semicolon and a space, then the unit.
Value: 99; kg
